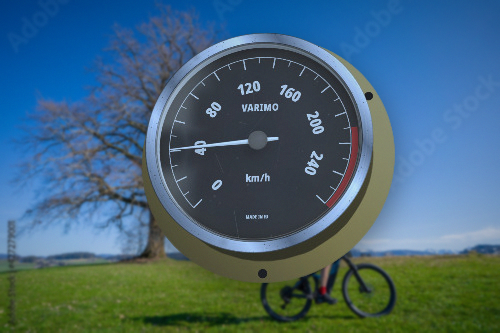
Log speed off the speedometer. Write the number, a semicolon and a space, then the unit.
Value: 40; km/h
